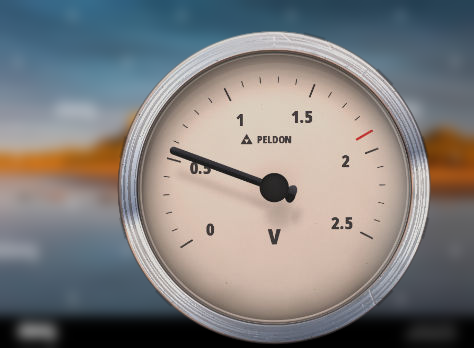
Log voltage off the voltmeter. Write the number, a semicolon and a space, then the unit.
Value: 0.55; V
